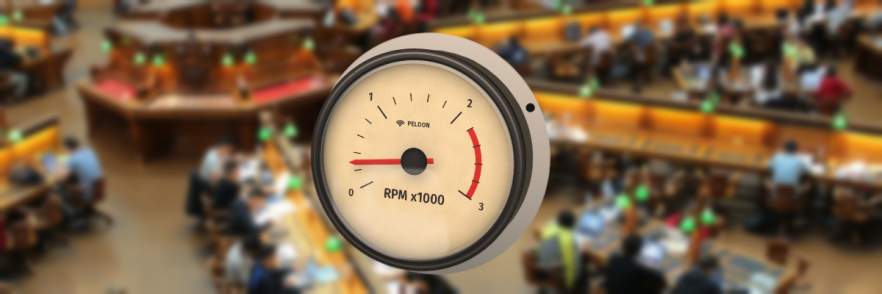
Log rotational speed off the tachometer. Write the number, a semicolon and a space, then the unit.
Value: 300; rpm
